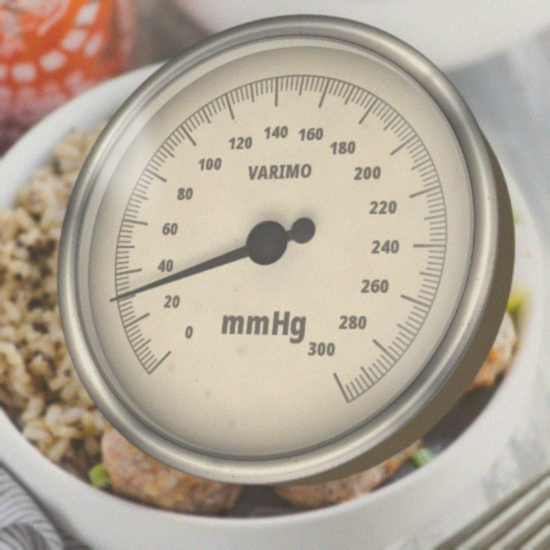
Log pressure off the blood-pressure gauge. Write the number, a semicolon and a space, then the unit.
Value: 30; mmHg
